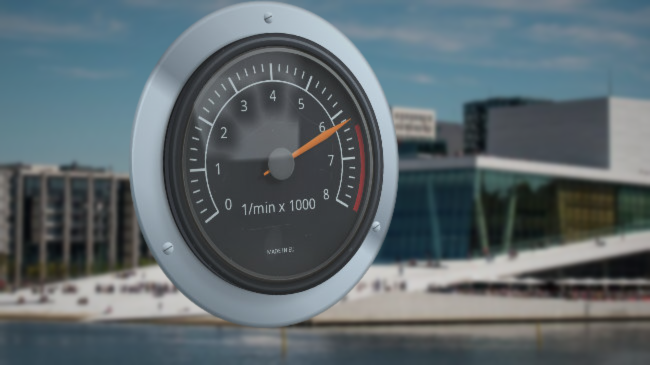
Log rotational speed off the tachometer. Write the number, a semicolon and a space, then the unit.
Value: 6200; rpm
